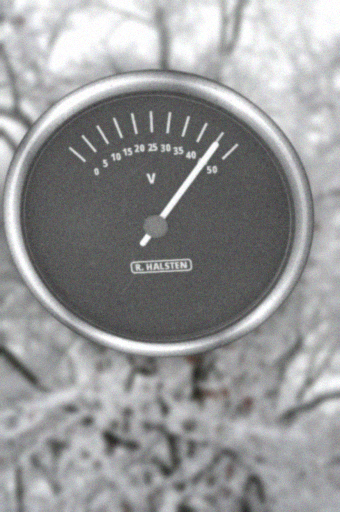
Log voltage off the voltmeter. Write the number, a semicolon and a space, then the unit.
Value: 45; V
